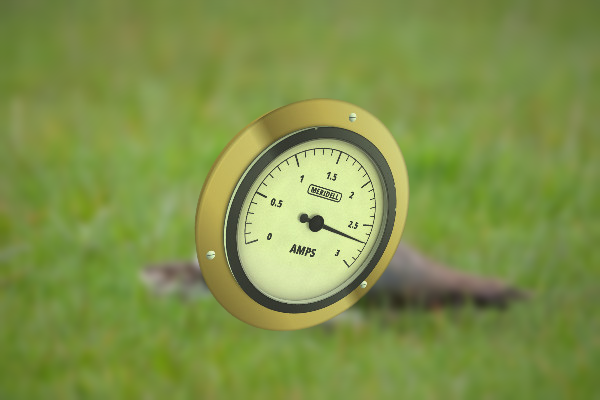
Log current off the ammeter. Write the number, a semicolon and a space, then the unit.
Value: 2.7; A
